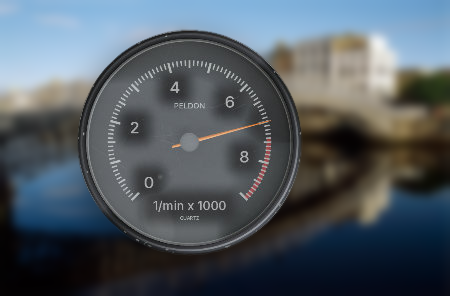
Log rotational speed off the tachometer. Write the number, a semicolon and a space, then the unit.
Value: 7000; rpm
